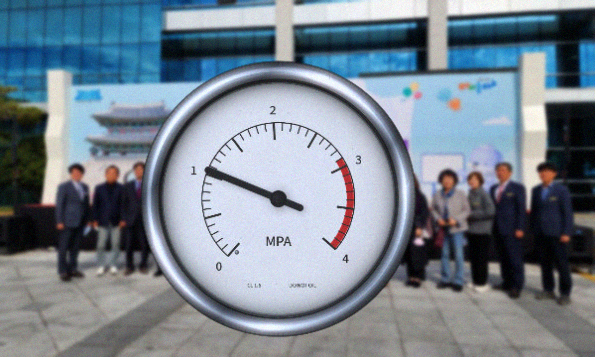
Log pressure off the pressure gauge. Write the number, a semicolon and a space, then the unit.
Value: 1.05; MPa
